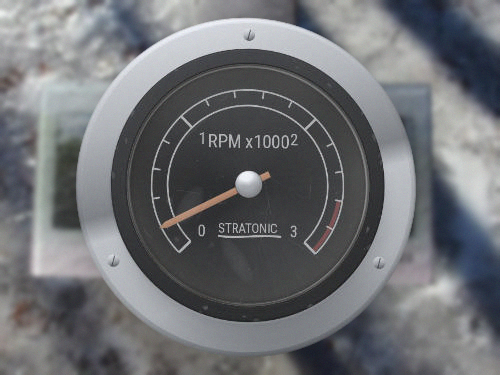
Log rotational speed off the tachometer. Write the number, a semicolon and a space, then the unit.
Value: 200; rpm
